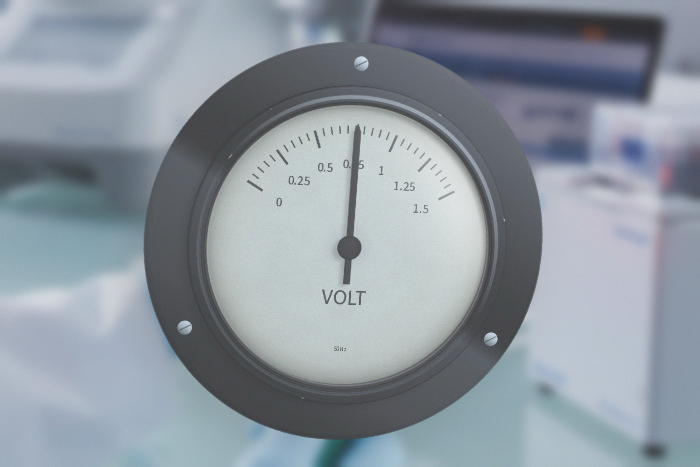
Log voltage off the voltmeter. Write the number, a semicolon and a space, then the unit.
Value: 0.75; V
